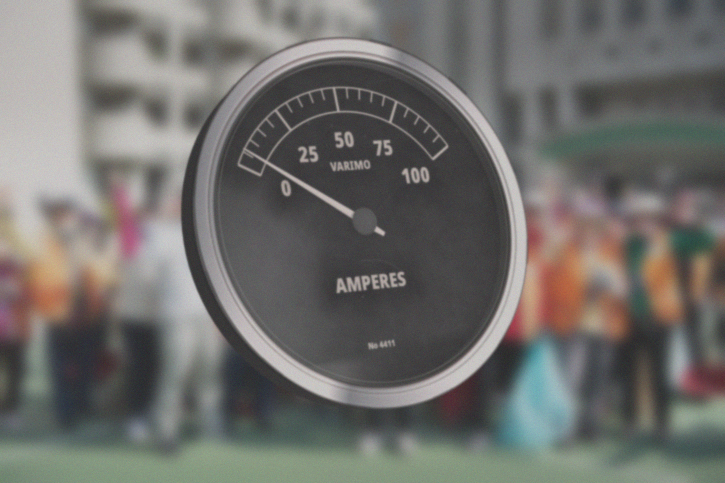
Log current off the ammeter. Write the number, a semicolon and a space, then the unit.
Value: 5; A
